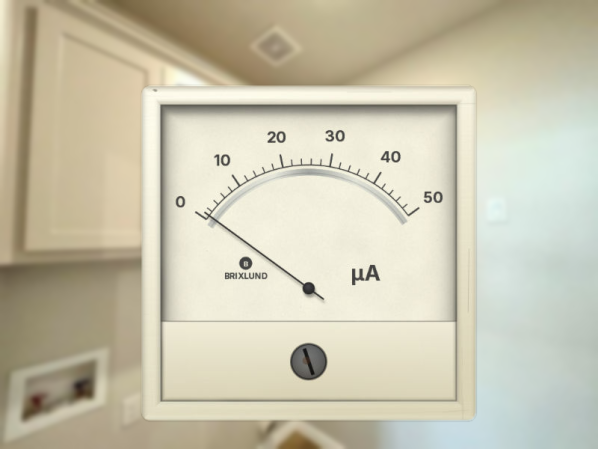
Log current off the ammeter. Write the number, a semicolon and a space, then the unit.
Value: 1; µA
